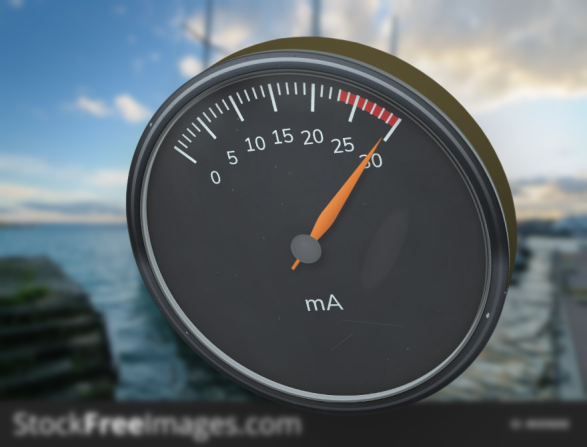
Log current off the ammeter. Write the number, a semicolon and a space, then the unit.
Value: 29.5; mA
